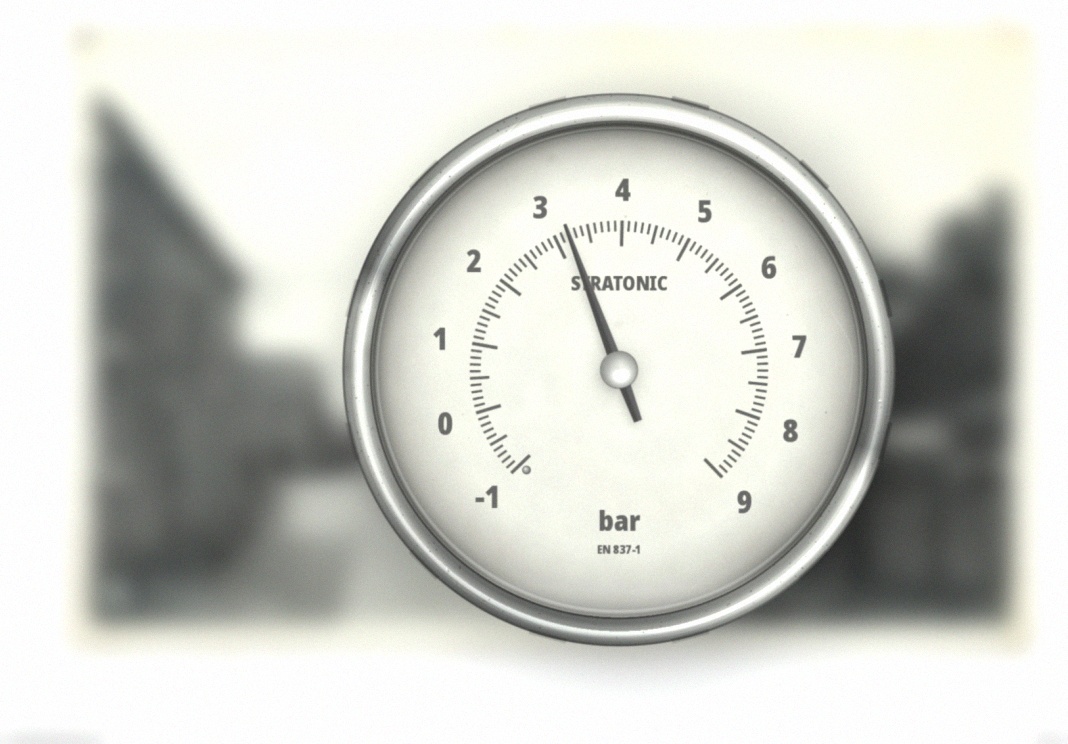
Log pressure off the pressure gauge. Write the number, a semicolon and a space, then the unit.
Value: 3.2; bar
